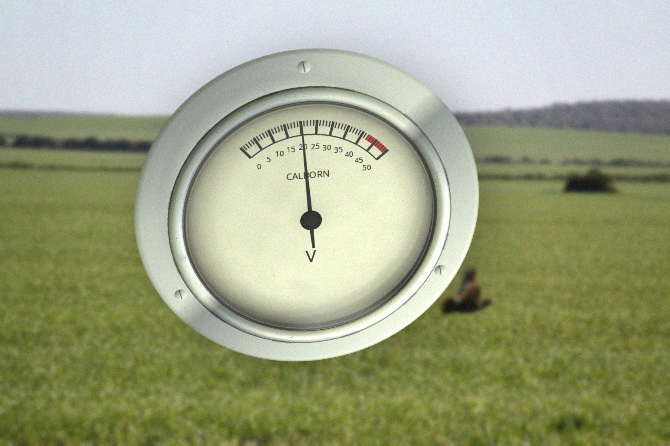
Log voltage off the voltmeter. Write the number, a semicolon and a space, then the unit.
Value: 20; V
